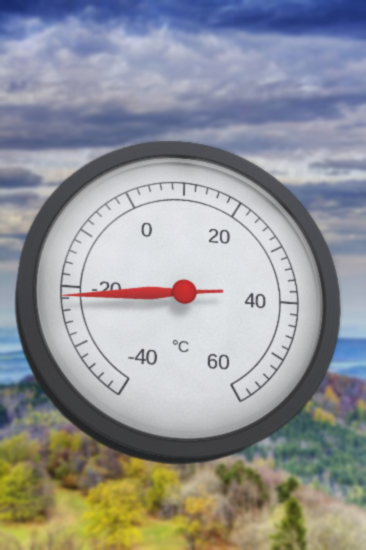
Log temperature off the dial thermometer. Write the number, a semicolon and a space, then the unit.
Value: -22; °C
